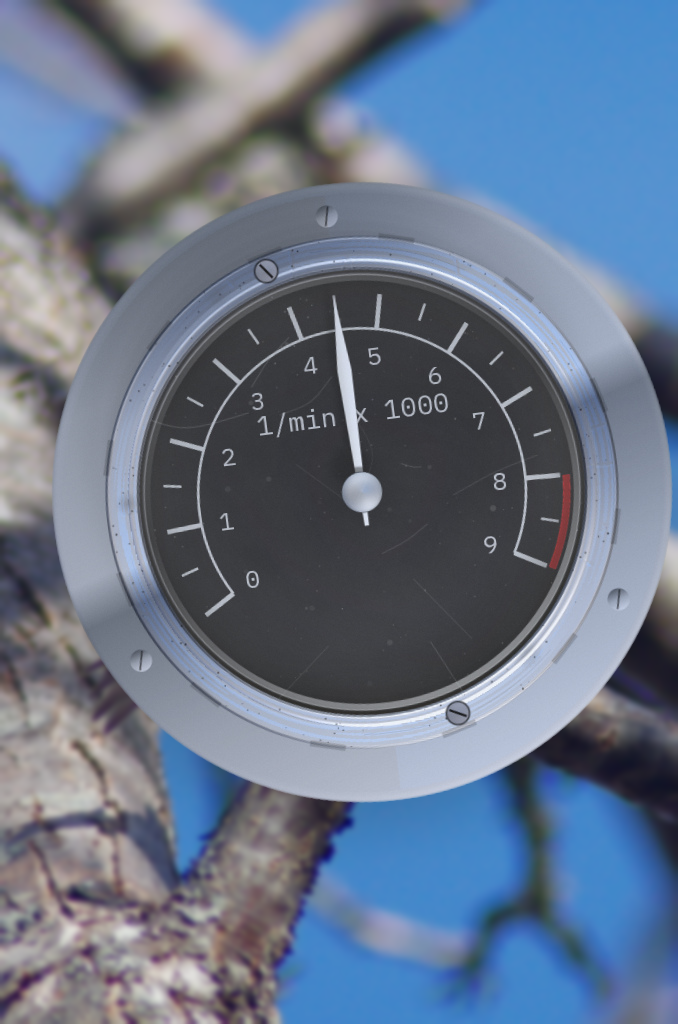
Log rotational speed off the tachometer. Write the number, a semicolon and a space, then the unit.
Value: 4500; rpm
